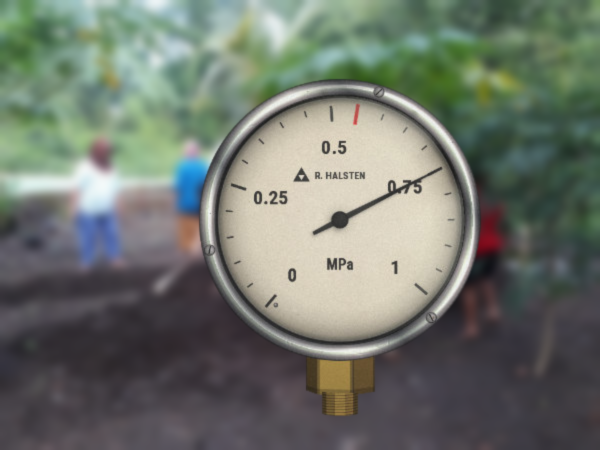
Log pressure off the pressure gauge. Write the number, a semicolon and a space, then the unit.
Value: 0.75; MPa
